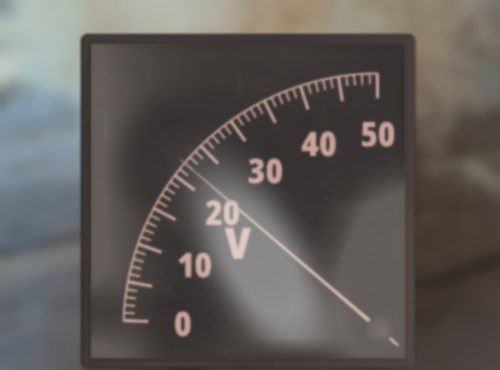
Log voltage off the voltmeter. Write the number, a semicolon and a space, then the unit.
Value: 22; V
